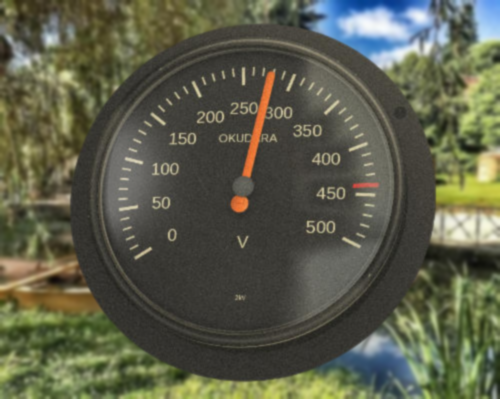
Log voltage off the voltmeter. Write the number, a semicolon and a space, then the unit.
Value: 280; V
